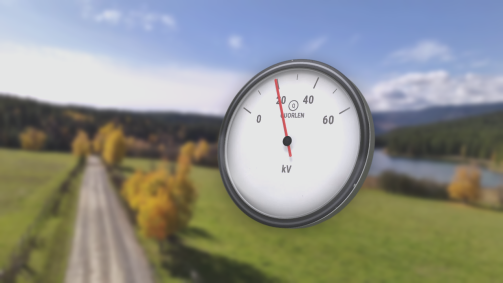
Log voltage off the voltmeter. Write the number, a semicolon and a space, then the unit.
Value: 20; kV
